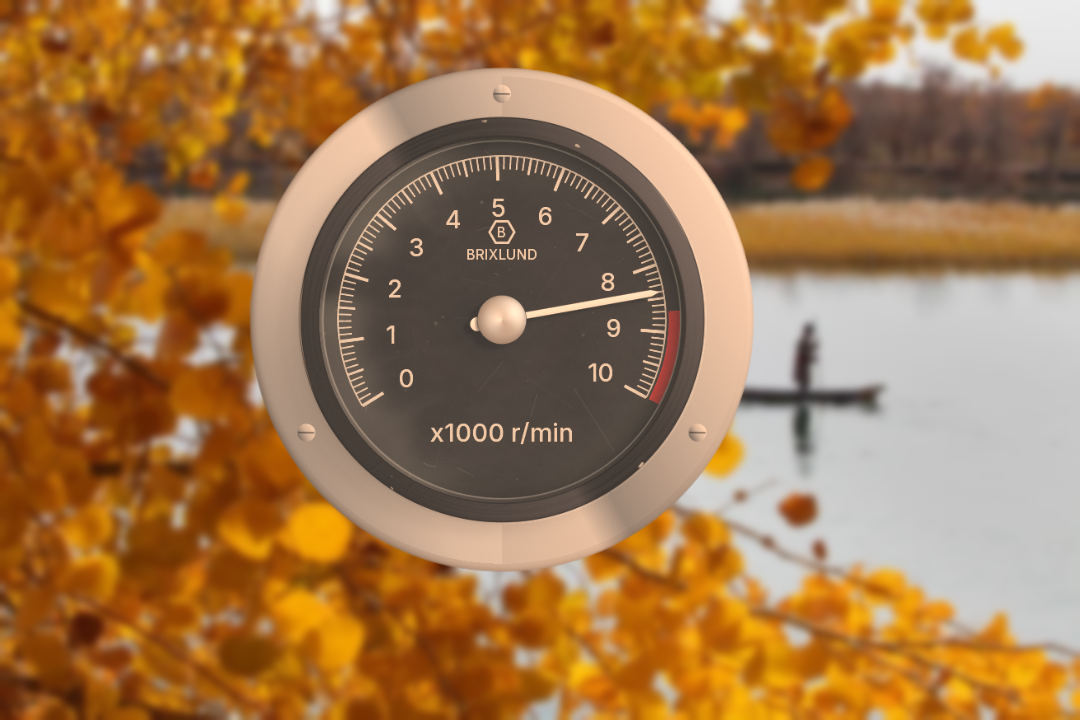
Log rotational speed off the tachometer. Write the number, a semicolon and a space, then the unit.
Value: 8400; rpm
